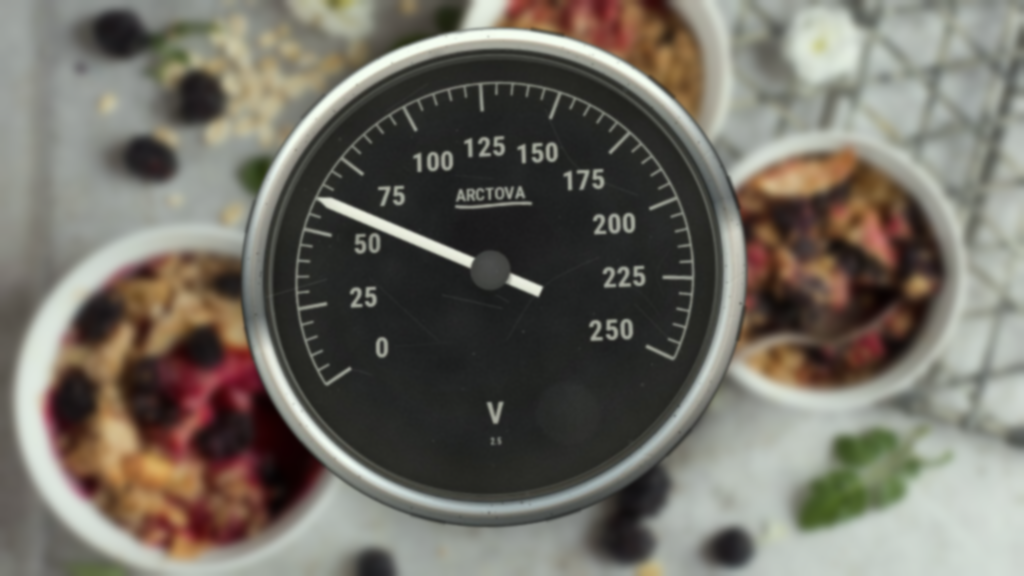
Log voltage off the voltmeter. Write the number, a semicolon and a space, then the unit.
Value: 60; V
